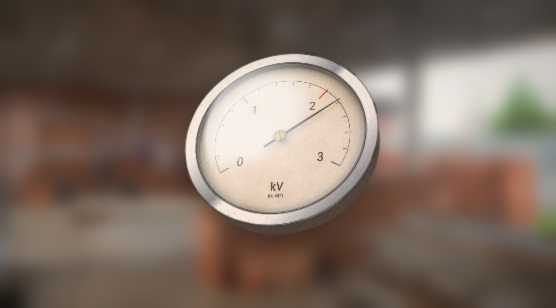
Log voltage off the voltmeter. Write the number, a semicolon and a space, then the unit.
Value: 2.2; kV
